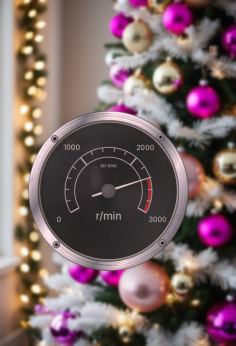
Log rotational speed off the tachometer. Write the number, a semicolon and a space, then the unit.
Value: 2400; rpm
